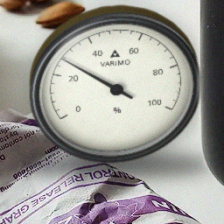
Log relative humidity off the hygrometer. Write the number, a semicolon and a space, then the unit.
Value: 28; %
